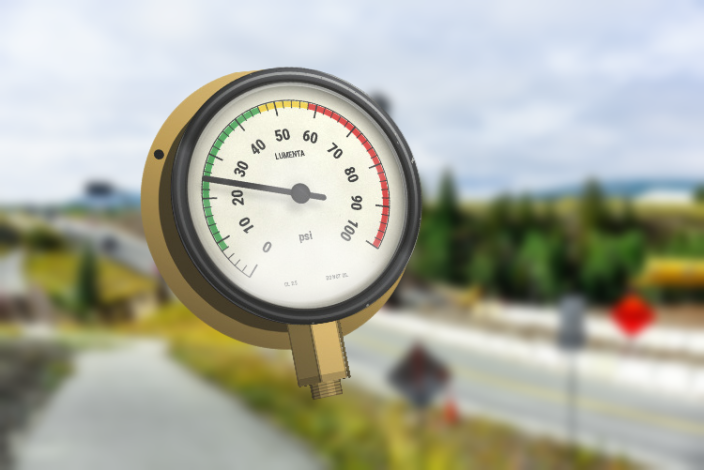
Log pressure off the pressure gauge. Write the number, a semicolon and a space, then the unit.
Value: 24; psi
